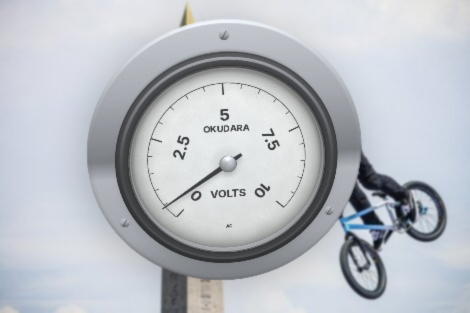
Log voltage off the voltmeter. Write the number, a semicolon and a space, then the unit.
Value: 0.5; V
